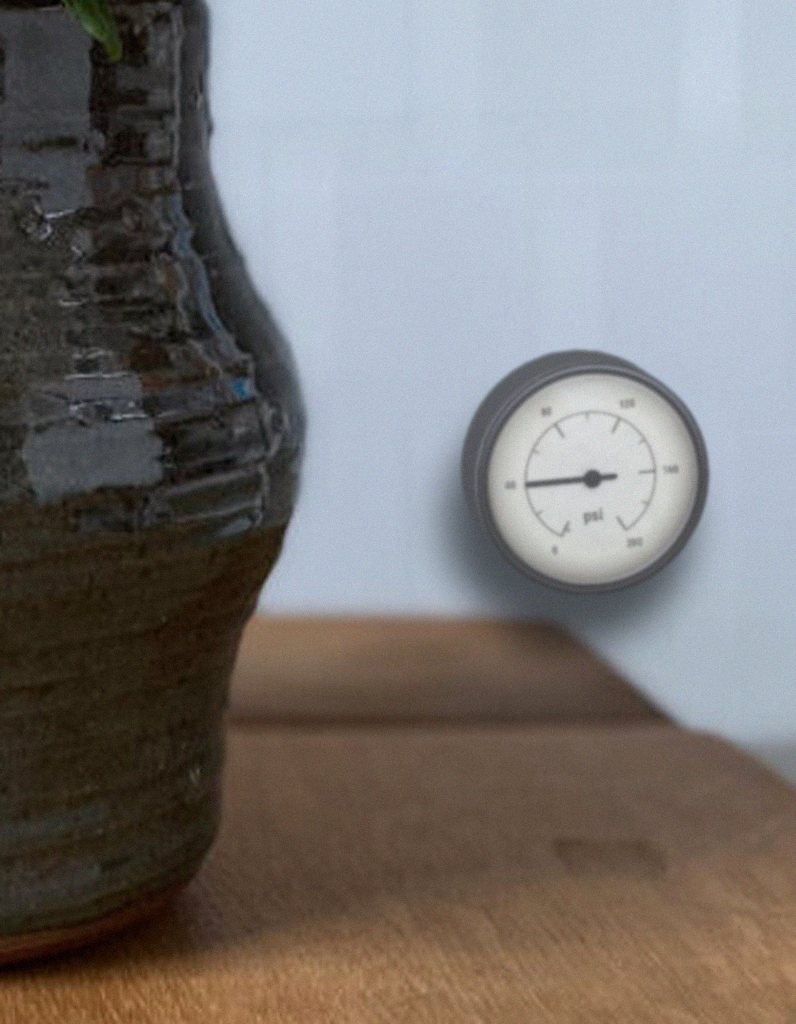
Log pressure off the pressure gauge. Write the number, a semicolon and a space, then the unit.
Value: 40; psi
